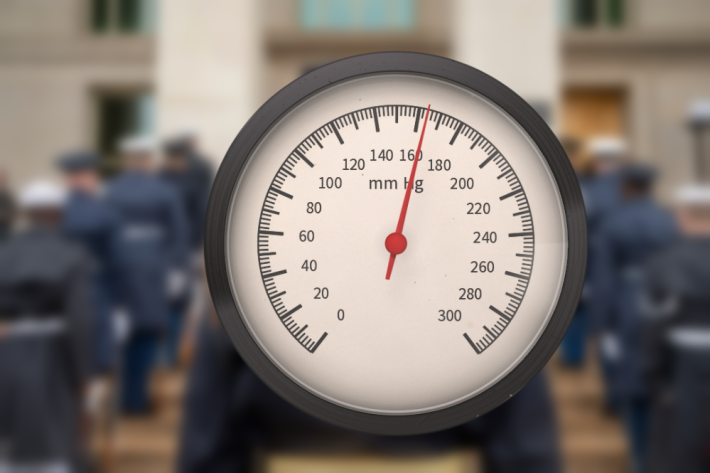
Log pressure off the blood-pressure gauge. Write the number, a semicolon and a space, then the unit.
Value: 164; mmHg
